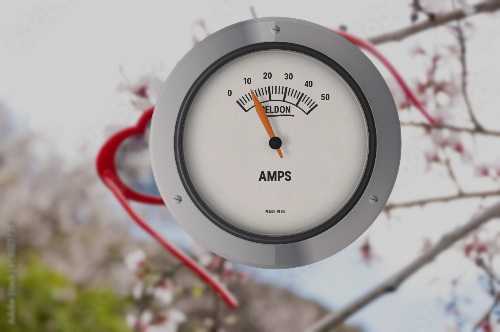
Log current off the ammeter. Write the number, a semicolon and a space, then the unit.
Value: 10; A
